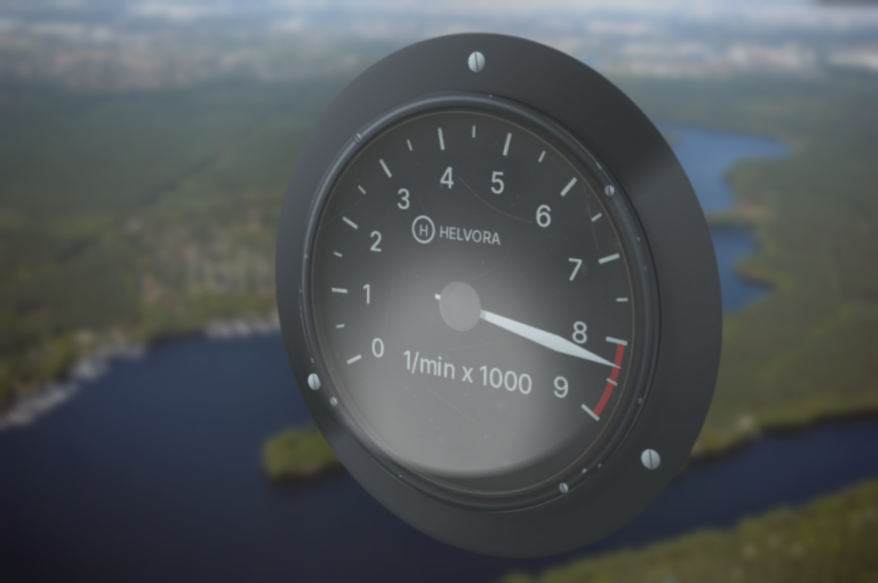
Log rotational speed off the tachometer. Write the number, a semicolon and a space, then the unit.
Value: 8250; rpm
